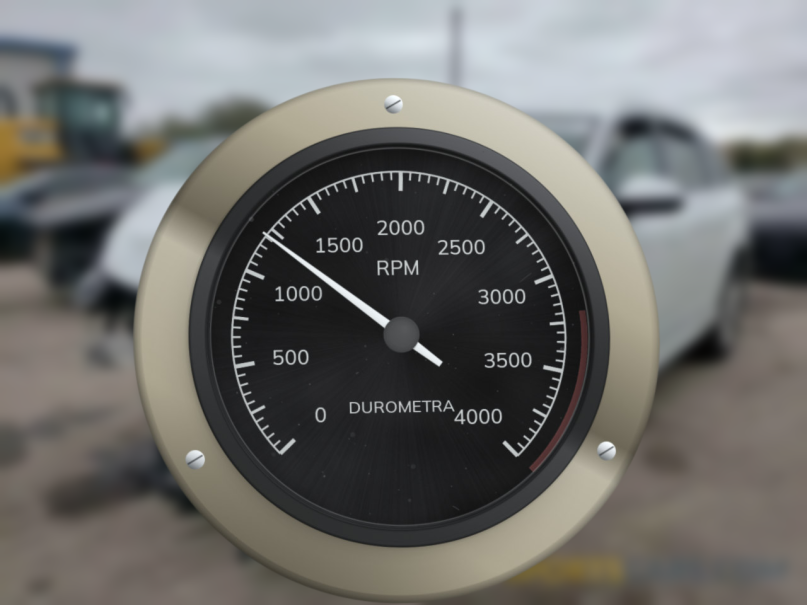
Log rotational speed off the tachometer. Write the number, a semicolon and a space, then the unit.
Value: 1200; rpm
